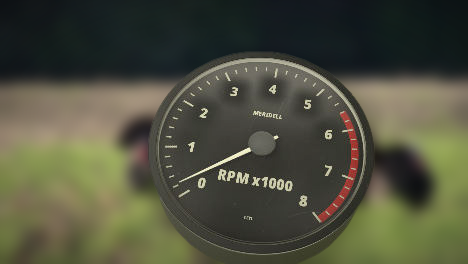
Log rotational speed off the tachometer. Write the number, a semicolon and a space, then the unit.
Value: 200; rpm
